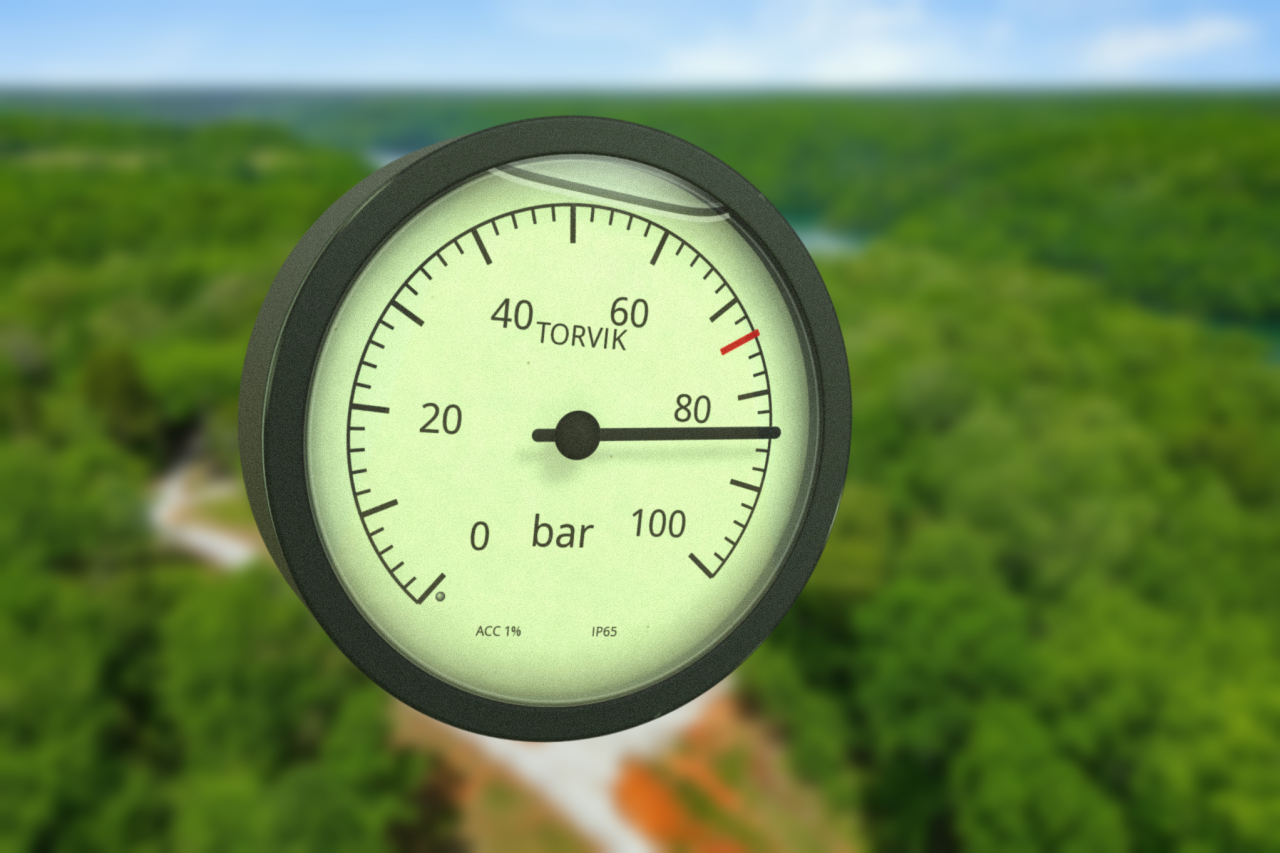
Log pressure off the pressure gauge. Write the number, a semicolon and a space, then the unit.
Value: 84; bar
